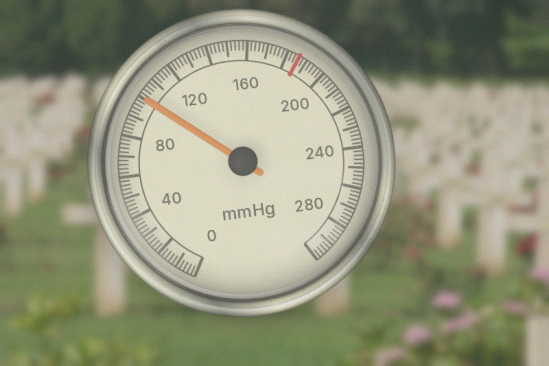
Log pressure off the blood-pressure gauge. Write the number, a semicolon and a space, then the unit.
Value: 100; mmHg
